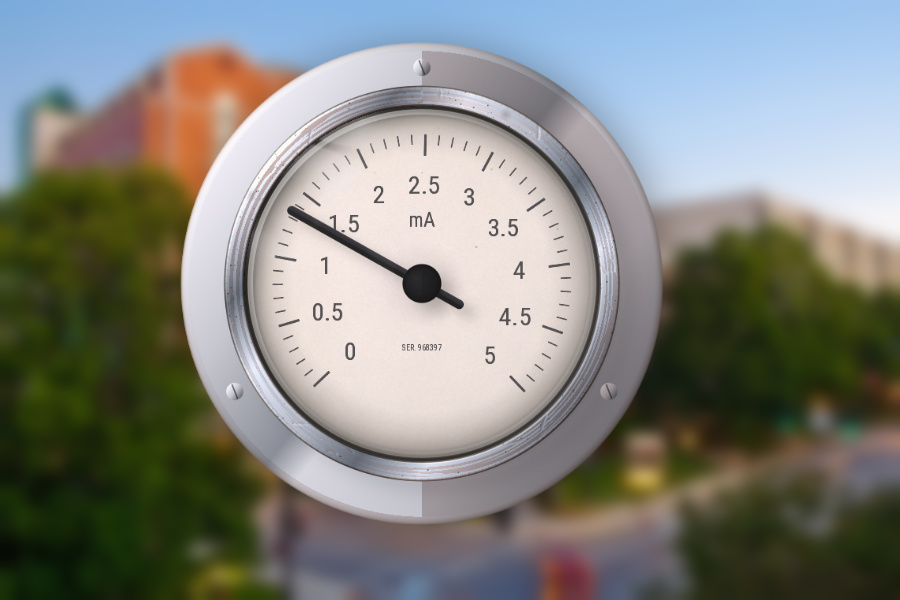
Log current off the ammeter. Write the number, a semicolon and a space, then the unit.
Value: 1.35; mA
